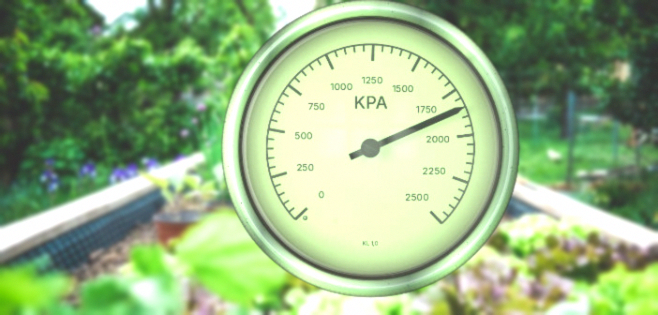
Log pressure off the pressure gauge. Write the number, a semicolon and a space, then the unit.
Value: 1850; kPa
